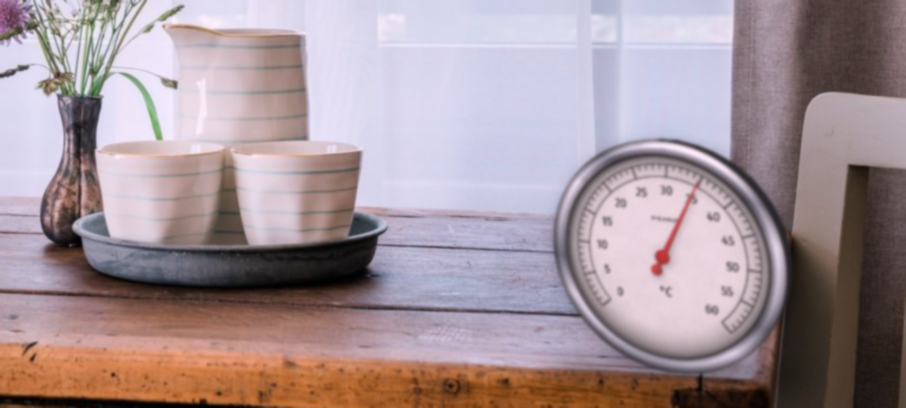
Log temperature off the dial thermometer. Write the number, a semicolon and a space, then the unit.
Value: 35; °C
